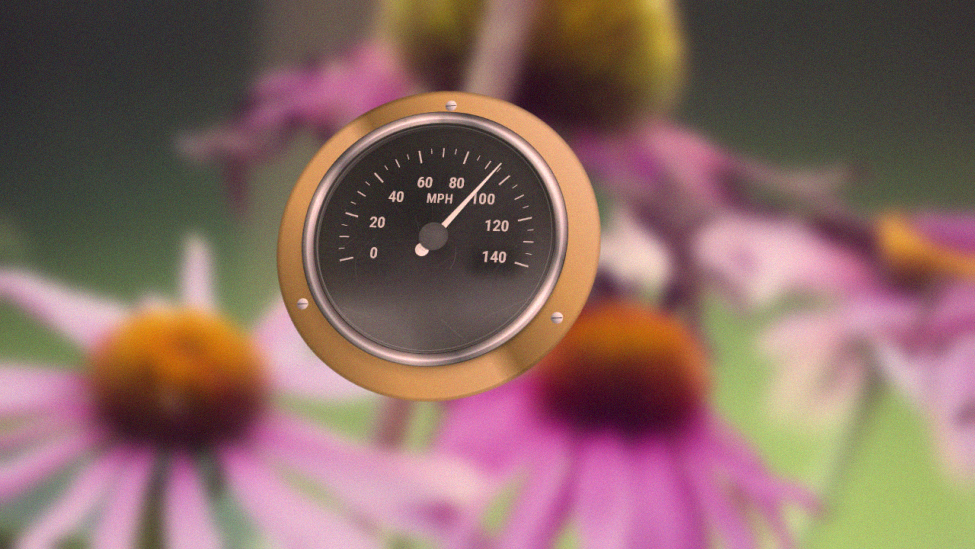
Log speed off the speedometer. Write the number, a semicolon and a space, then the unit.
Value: 95; mph
